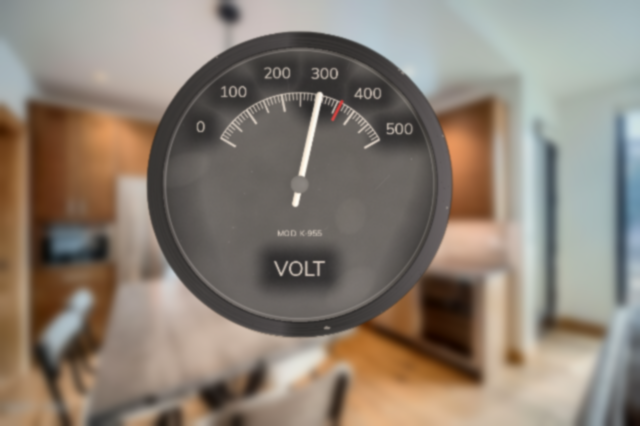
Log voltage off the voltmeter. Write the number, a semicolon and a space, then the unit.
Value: 300; V
